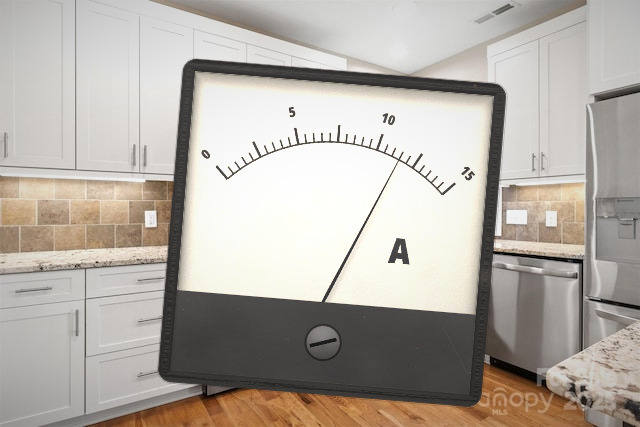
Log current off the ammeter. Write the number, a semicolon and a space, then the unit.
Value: 11.5; A
